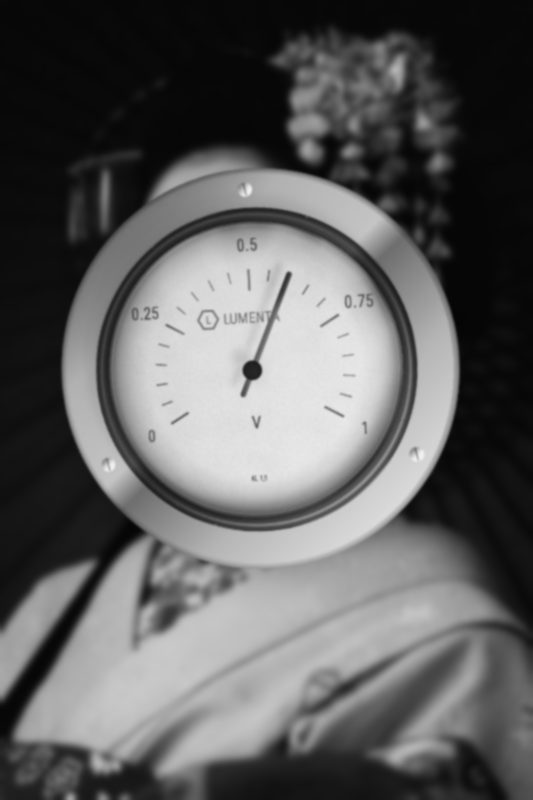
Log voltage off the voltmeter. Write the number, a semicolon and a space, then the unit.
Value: 0.6; V
